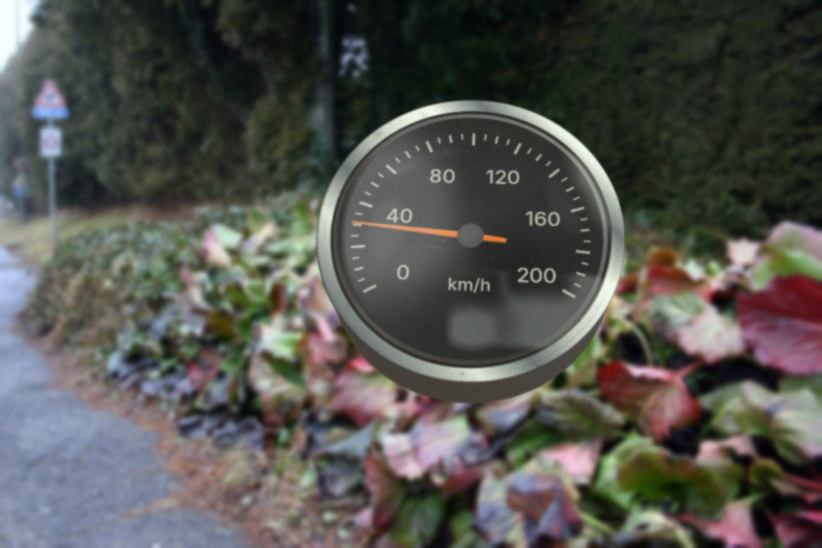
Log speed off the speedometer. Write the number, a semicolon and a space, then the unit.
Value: 30; km/h
